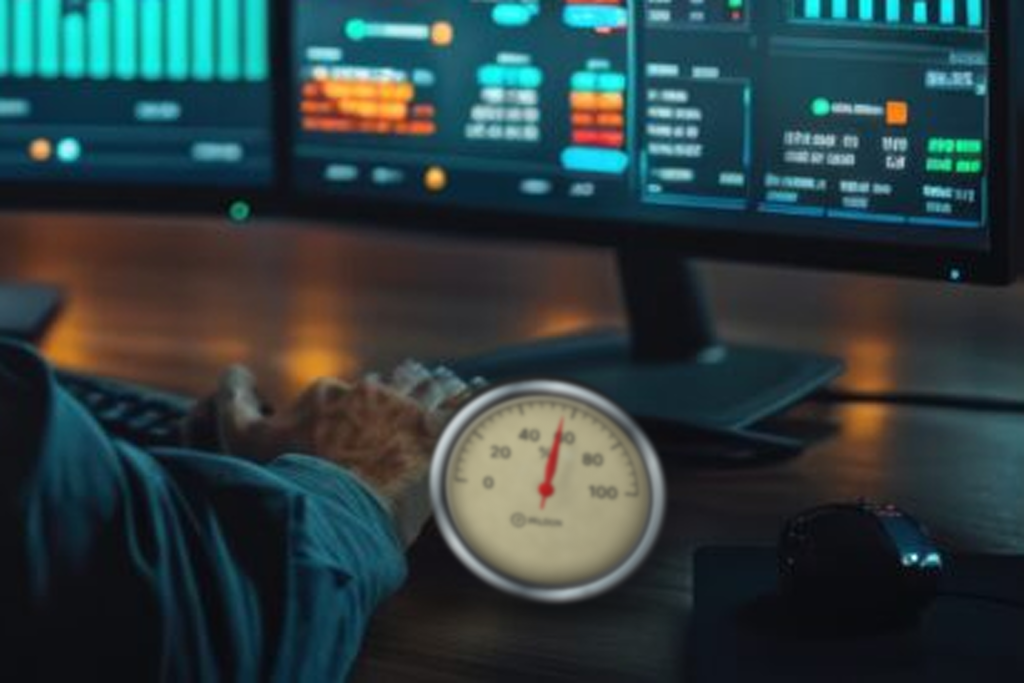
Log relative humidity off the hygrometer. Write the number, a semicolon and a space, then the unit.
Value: 56; %
